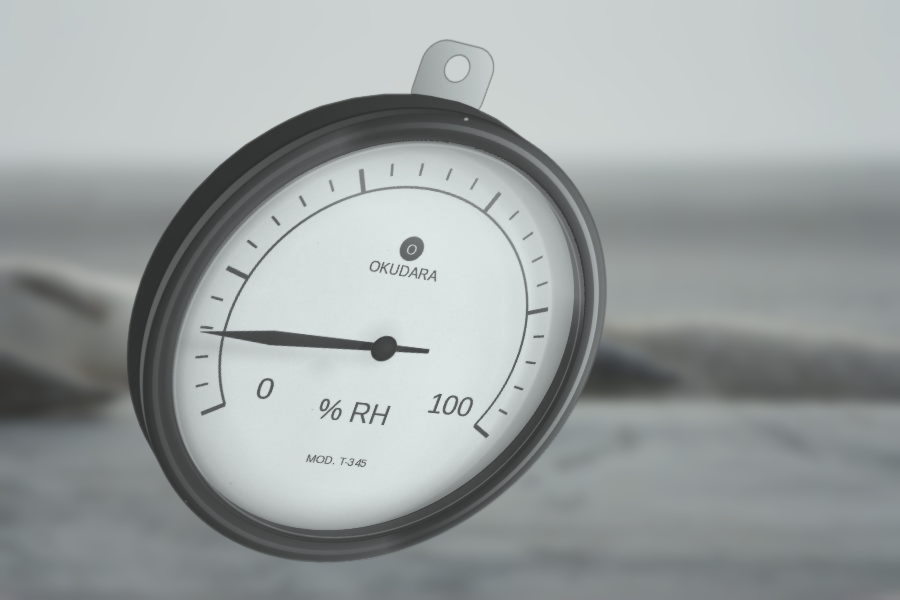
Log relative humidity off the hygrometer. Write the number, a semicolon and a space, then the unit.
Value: 12; %
